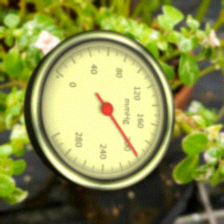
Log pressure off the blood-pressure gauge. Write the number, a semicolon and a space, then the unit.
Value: 200; mmHg
